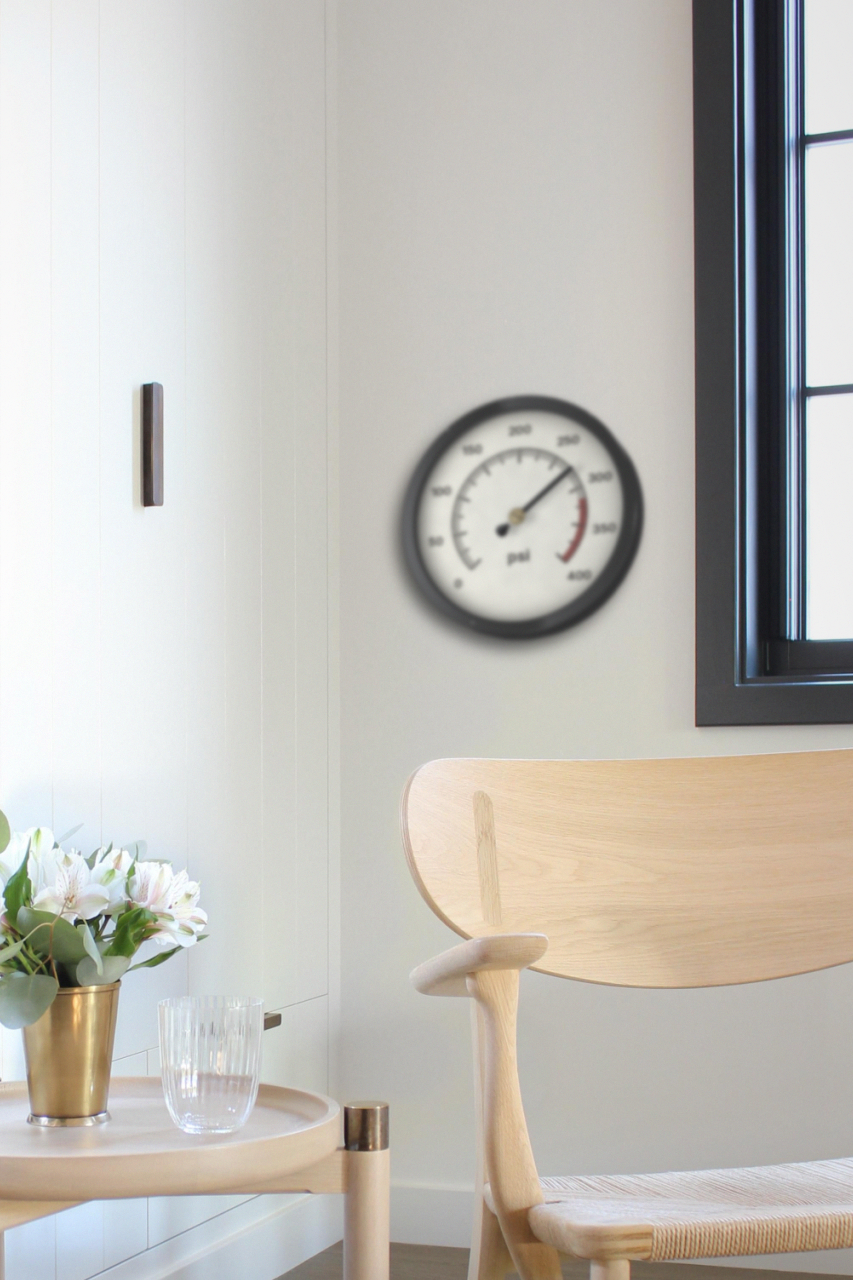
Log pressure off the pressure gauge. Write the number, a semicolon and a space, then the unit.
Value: 275; psi
